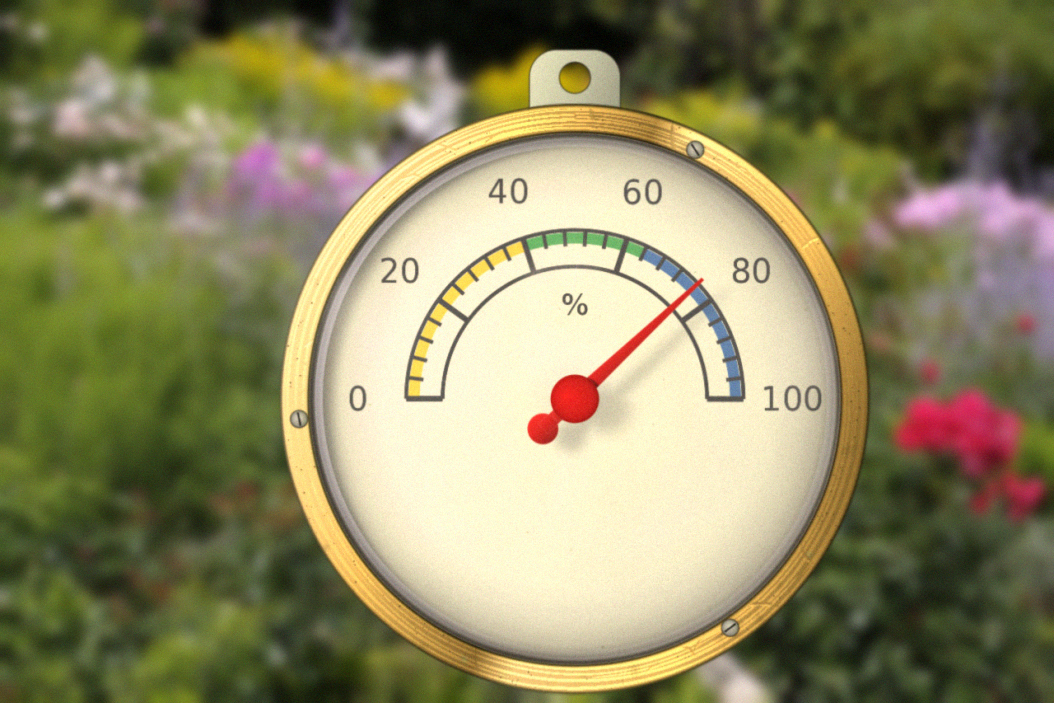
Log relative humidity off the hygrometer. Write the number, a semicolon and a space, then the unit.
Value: 76; %
